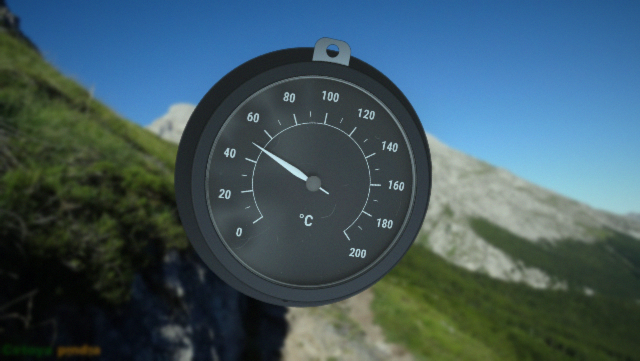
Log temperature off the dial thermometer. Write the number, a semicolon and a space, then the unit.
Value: 50; °C
